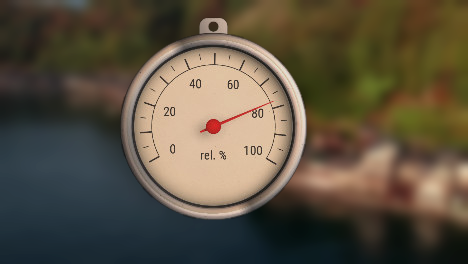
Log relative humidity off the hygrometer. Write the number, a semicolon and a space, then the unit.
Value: 77.5; %
